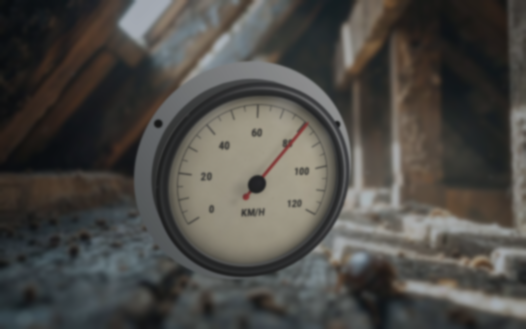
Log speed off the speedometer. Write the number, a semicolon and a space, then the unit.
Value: 80; km/h
